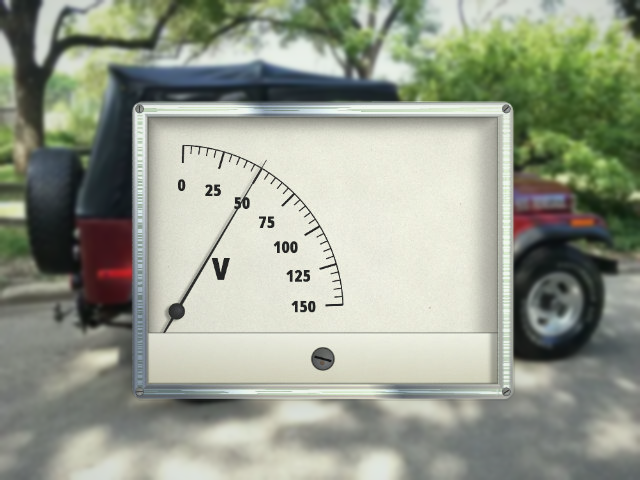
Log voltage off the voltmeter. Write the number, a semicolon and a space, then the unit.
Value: 50; V
